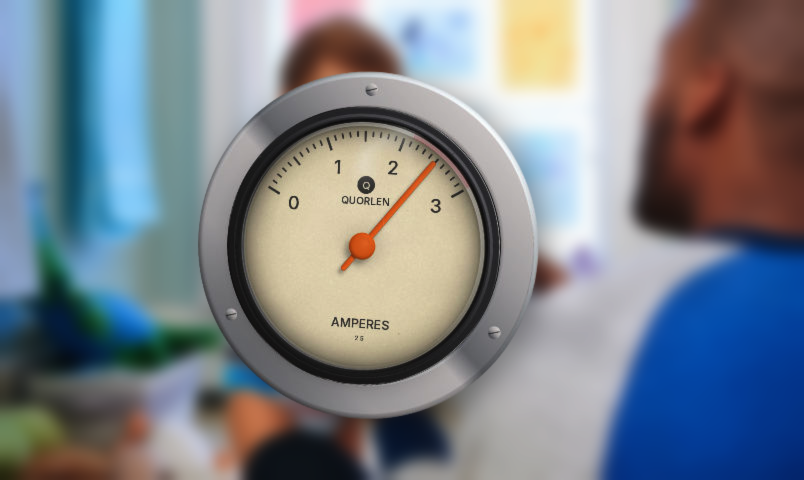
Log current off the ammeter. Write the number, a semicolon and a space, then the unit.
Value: 2.5; A
